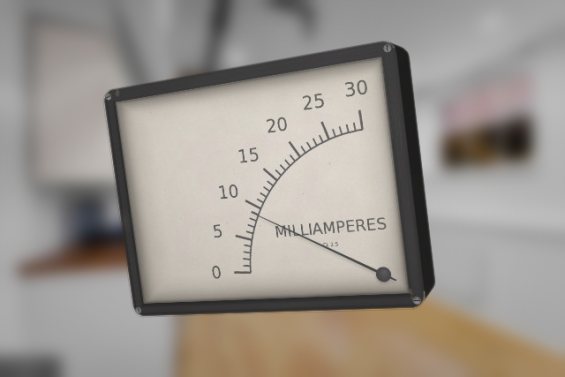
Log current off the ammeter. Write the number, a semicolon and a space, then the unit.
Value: 9; mA
